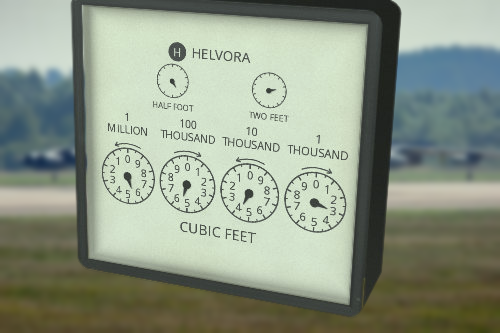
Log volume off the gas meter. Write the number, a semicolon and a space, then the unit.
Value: 554300; ft³
